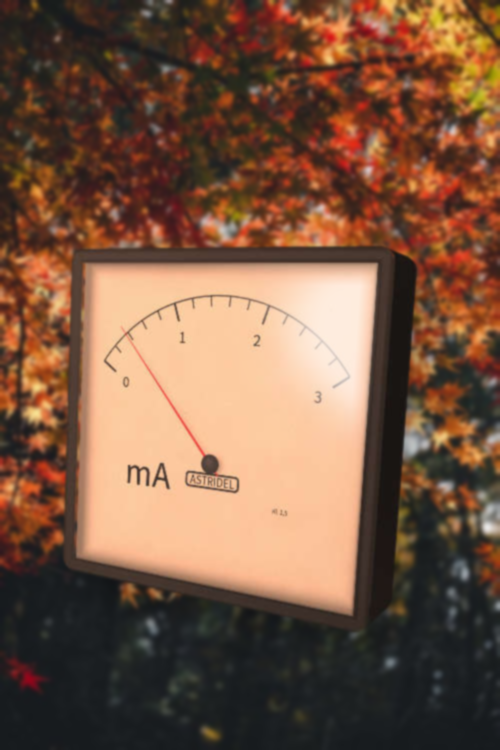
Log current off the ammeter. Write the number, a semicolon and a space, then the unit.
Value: 0.4; mA
